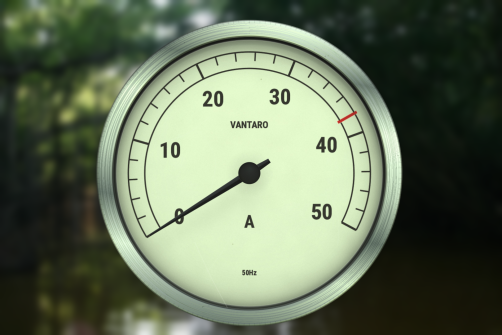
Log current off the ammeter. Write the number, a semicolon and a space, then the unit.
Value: 0; A
